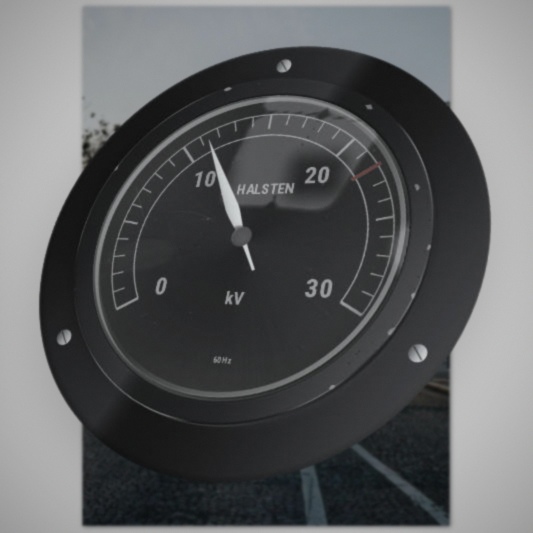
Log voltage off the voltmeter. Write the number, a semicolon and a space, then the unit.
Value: 11.5; kV
